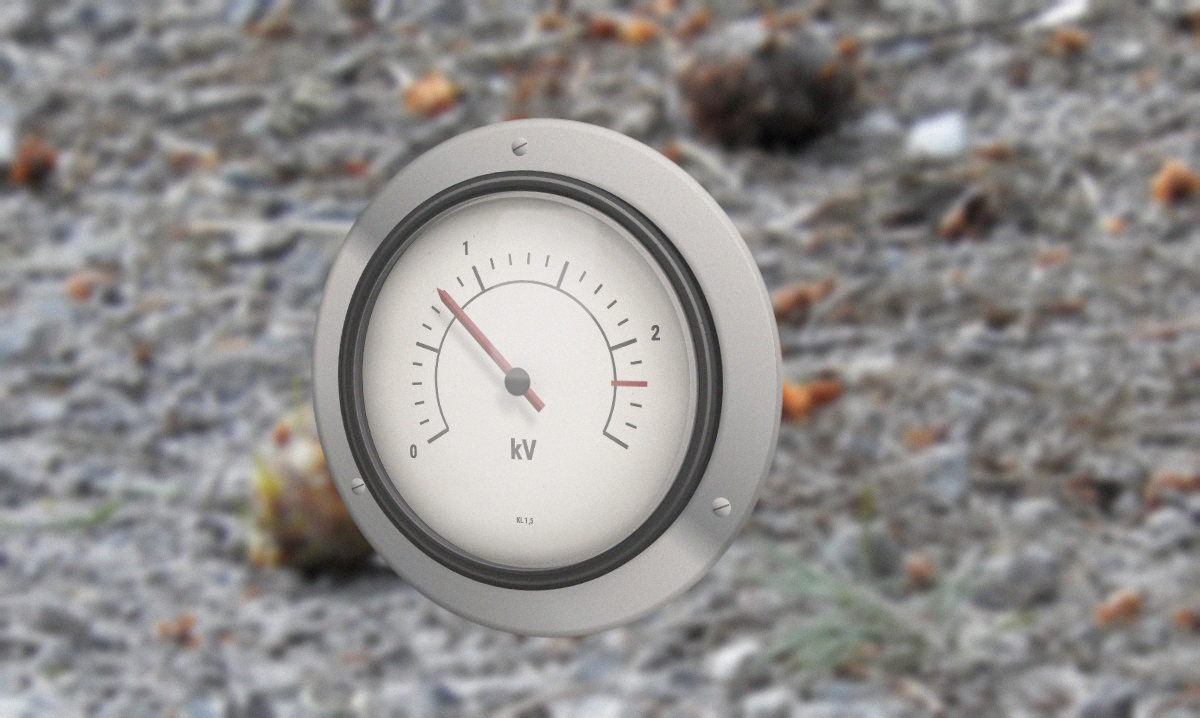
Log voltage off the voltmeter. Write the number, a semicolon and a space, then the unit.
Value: 0.8; kV
